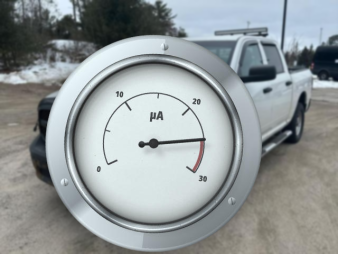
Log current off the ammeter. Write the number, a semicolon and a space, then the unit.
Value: 25; µA
